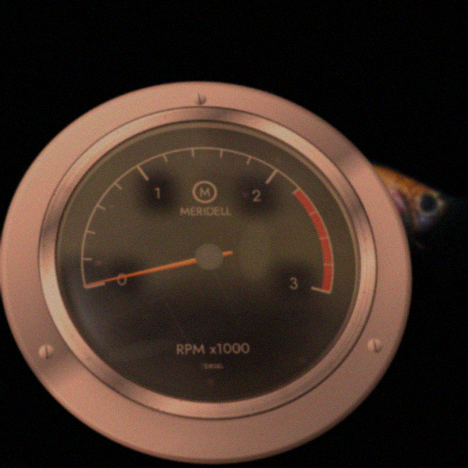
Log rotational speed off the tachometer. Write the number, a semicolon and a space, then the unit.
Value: 0; rpm
